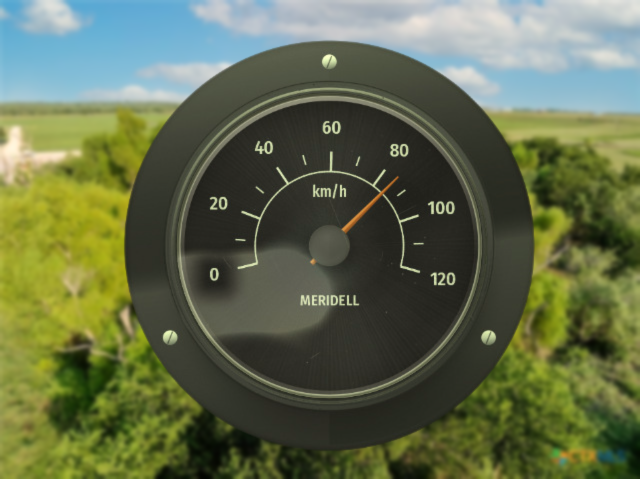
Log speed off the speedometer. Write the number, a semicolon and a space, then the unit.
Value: 85; km/h
